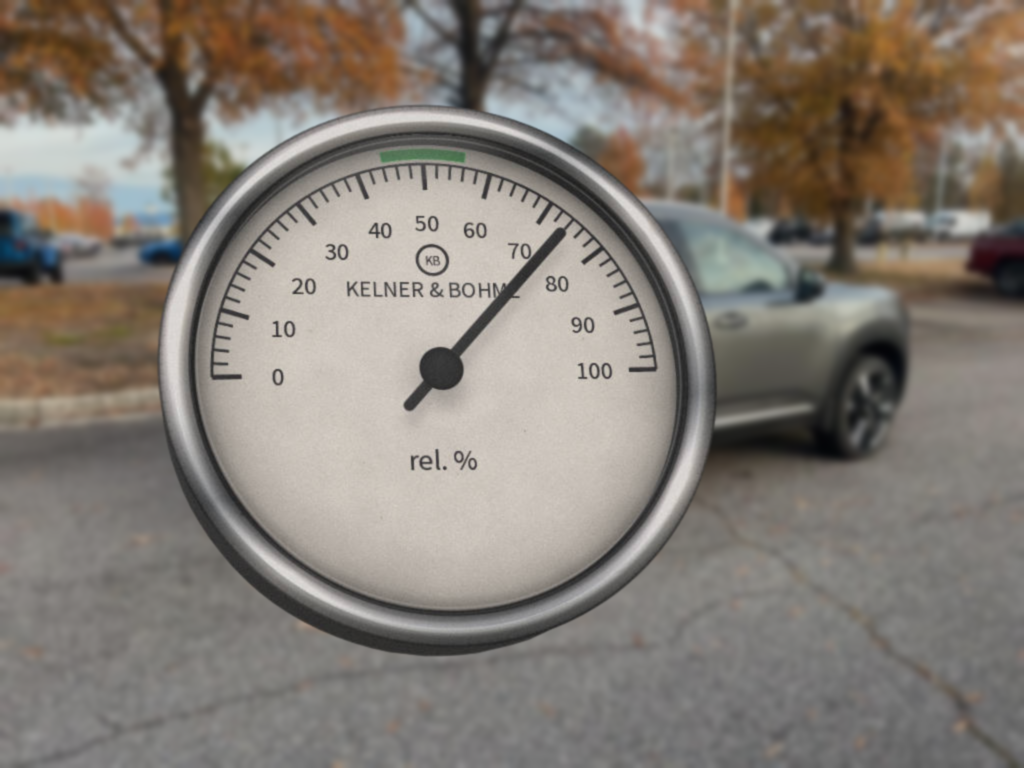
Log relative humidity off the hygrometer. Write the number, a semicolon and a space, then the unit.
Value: 74; %
